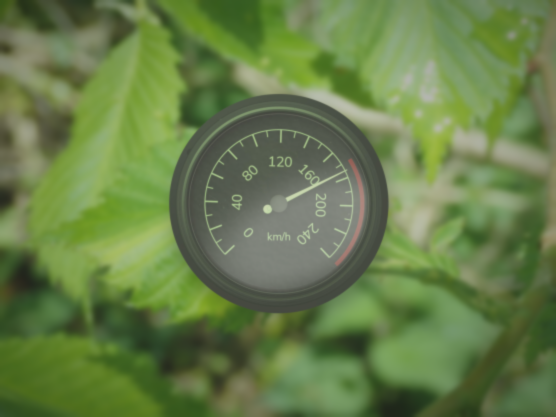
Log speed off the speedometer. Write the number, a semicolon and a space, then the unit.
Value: 175; km/h
